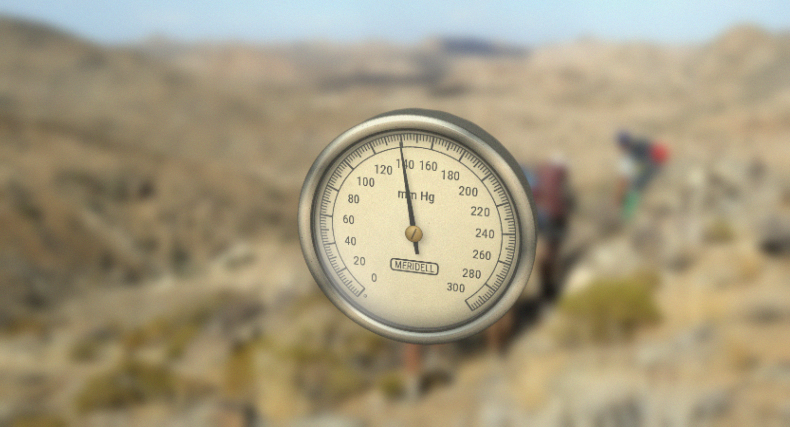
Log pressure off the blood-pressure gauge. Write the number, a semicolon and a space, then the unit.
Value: 140; mmHg
